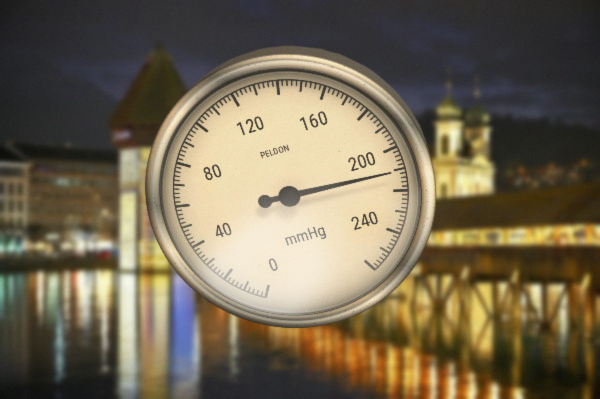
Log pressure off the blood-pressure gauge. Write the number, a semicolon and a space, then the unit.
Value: 210; mmHg
